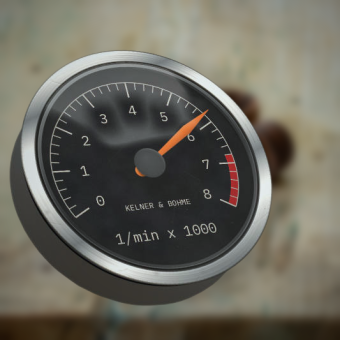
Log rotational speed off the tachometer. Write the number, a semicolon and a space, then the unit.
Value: 5800; rpm
